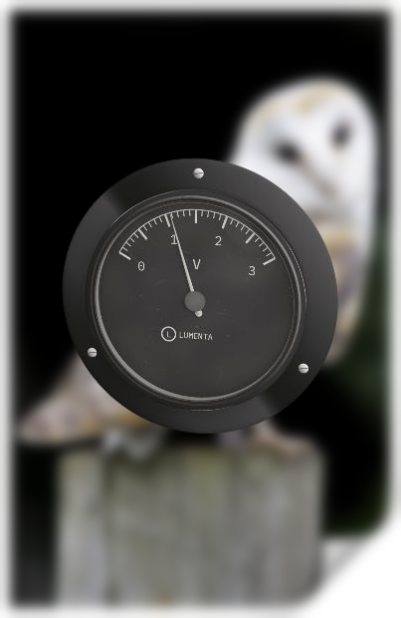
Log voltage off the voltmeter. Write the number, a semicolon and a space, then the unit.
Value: 1.1; V
